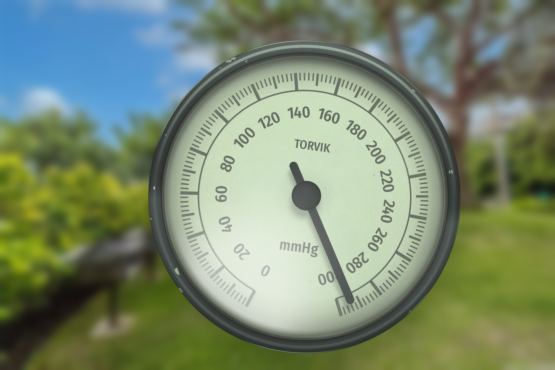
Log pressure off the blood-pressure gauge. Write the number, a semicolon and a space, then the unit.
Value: 294; mmHg
